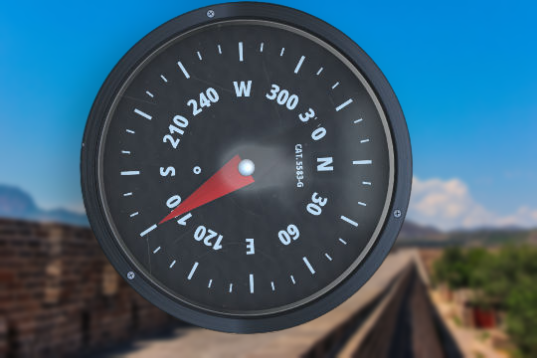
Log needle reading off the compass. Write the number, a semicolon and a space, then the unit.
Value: 150; °
